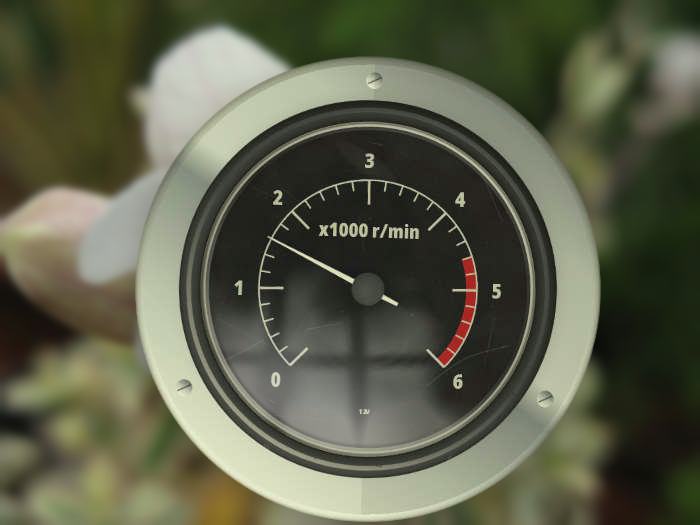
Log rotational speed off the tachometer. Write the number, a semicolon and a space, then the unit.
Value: 1600; rpm
